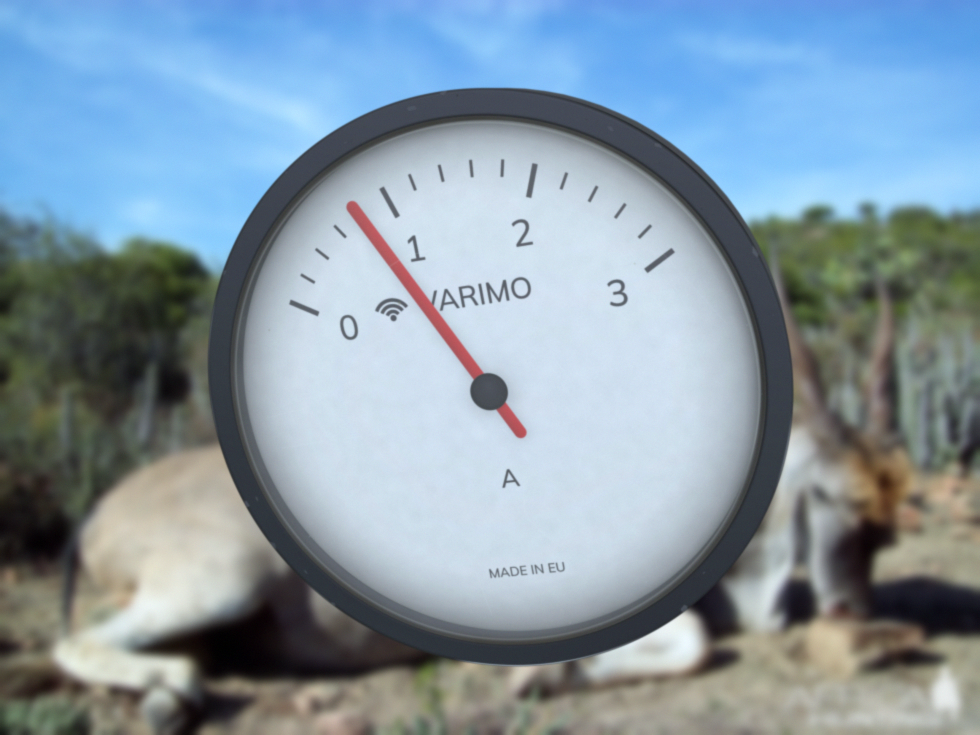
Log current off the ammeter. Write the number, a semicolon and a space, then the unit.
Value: 0.8; A
